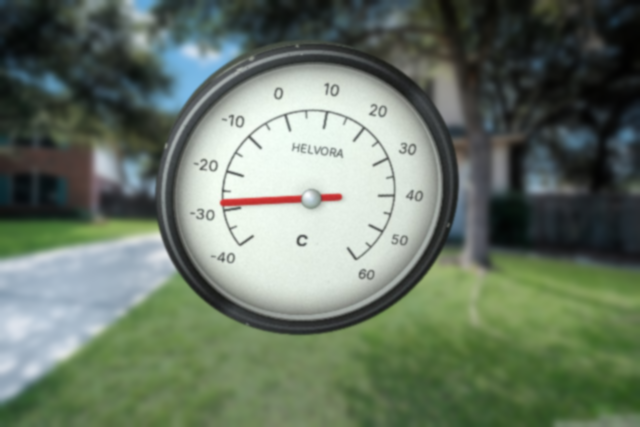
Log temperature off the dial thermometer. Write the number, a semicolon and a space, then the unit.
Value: -27.5; °C
